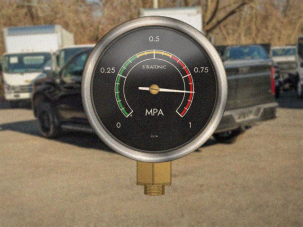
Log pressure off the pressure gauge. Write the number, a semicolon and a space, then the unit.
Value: 0.85; MPa
